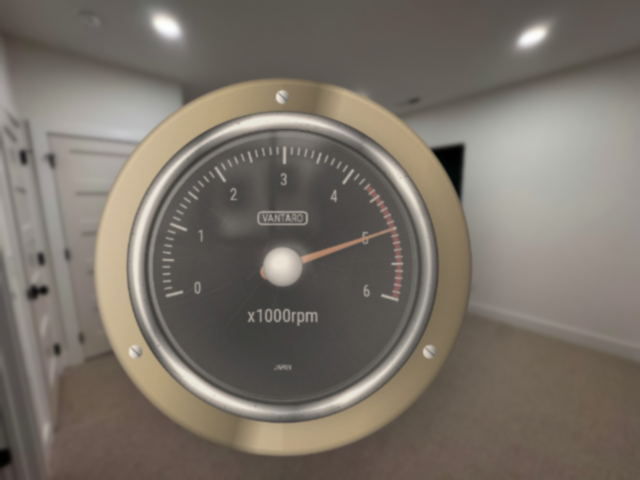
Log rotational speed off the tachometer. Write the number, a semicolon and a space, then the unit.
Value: 5000; rpm
